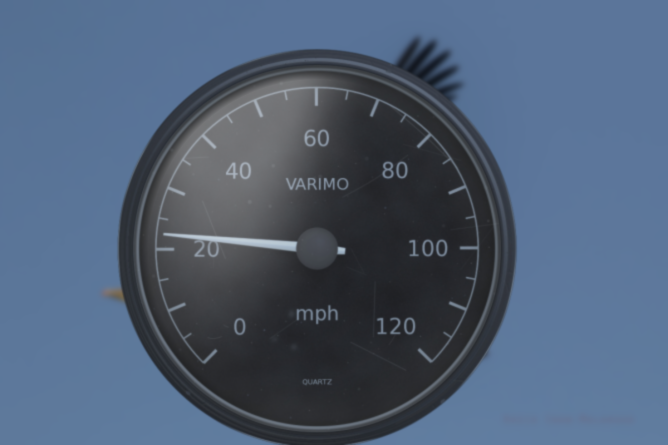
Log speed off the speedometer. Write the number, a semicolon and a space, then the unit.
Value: 22.5; mph
